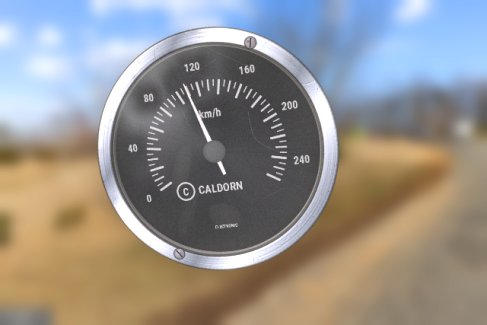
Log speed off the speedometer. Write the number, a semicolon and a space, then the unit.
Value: 110; km/h
